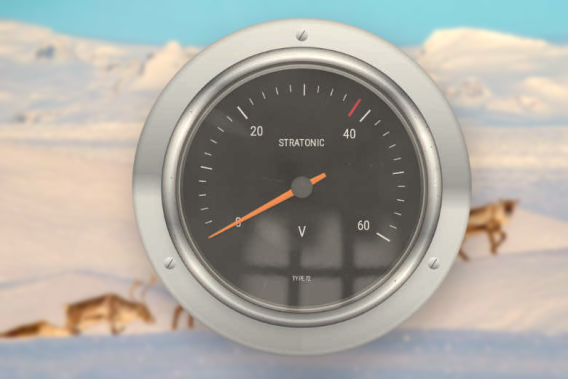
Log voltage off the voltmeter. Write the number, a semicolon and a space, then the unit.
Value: 0; V
